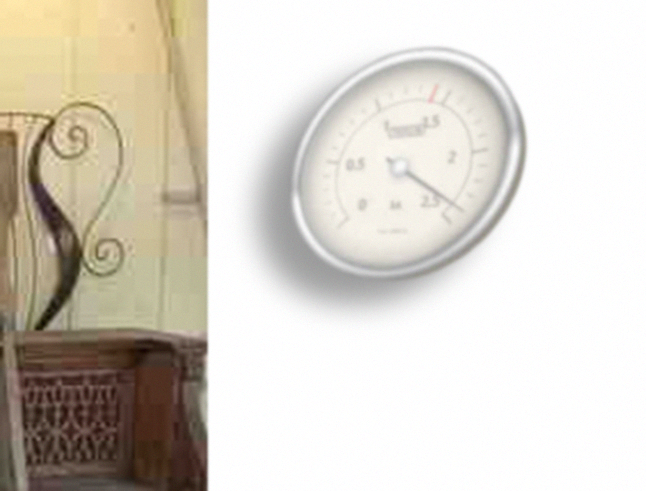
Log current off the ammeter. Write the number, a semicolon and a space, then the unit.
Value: 2.4; kA
